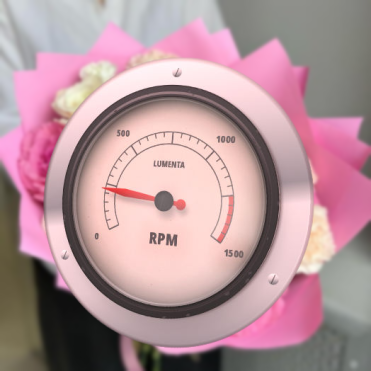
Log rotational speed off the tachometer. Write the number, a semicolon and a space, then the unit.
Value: 225; rpm
